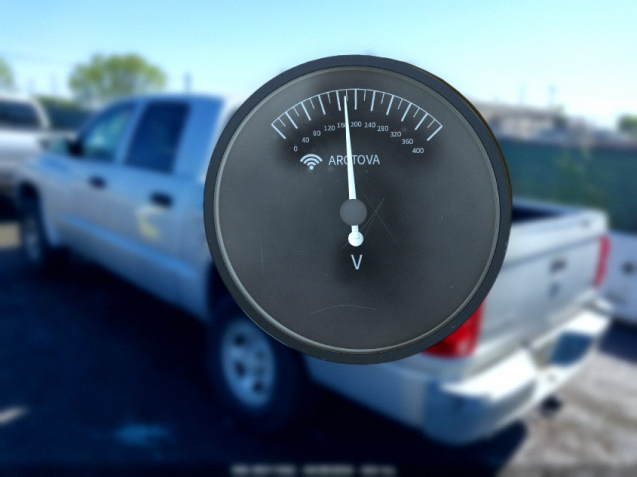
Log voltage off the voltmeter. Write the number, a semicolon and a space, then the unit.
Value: 180; V
